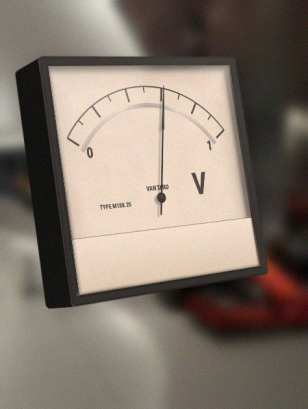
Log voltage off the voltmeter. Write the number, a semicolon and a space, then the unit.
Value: 0.6; V
